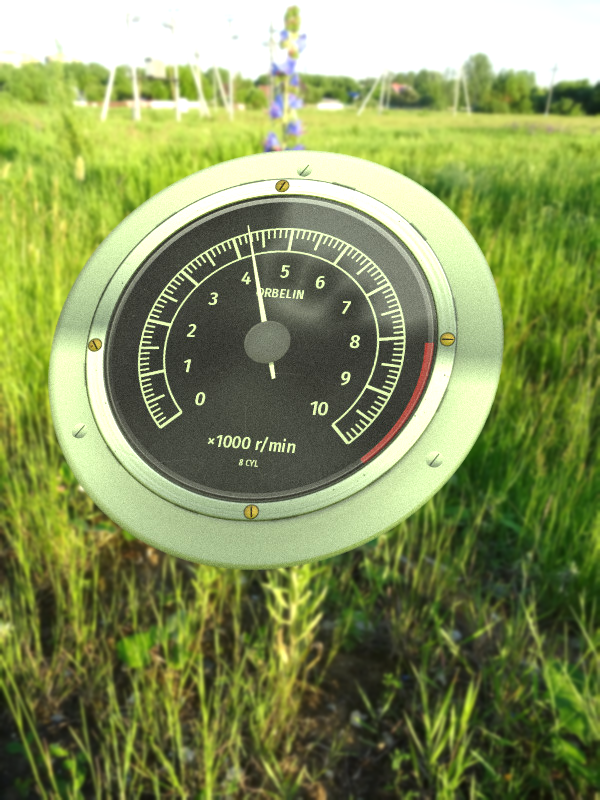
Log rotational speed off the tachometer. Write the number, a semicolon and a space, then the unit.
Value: 4300; rpm
